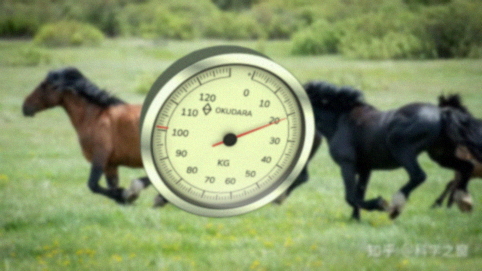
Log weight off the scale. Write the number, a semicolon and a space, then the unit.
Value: 20; kg
